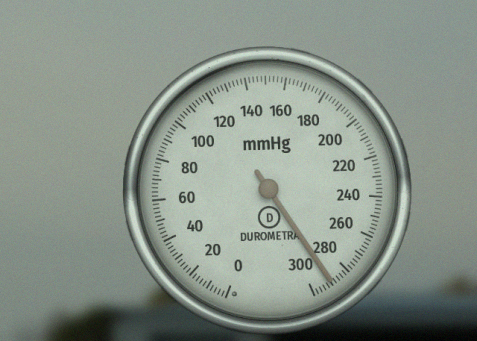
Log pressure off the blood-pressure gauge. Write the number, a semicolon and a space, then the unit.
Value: 290; mmHg
